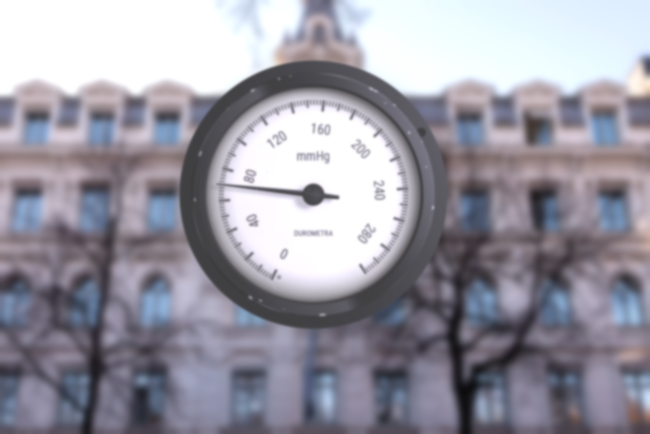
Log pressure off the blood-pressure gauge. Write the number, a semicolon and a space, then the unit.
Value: 70; mmHg
